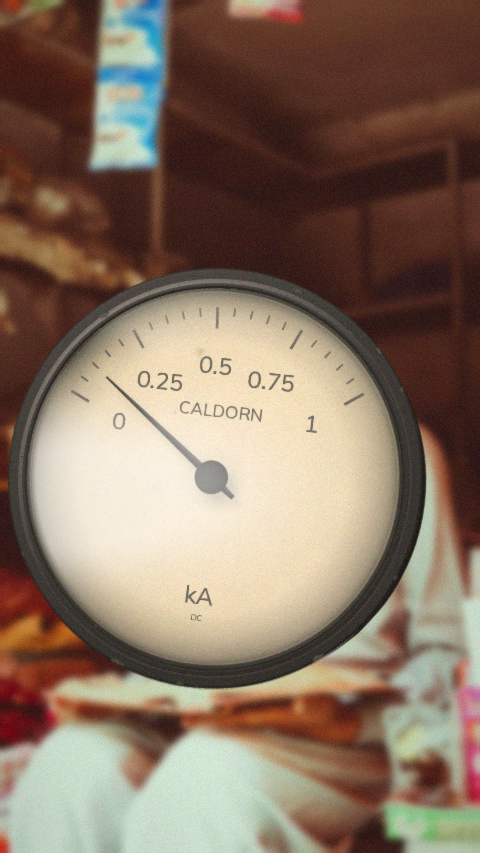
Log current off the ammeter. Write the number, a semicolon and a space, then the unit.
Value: 0.1; kA
